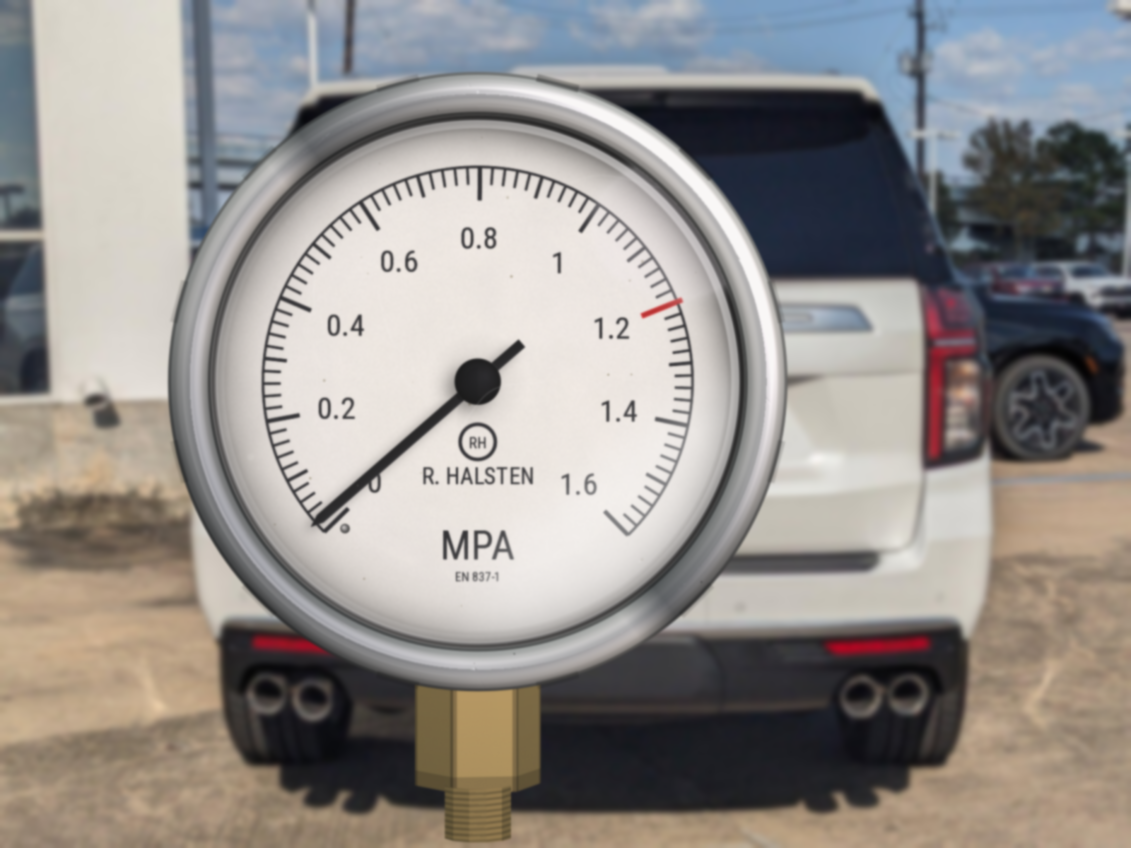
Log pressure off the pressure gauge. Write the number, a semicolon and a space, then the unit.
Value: 0.02; MPa
